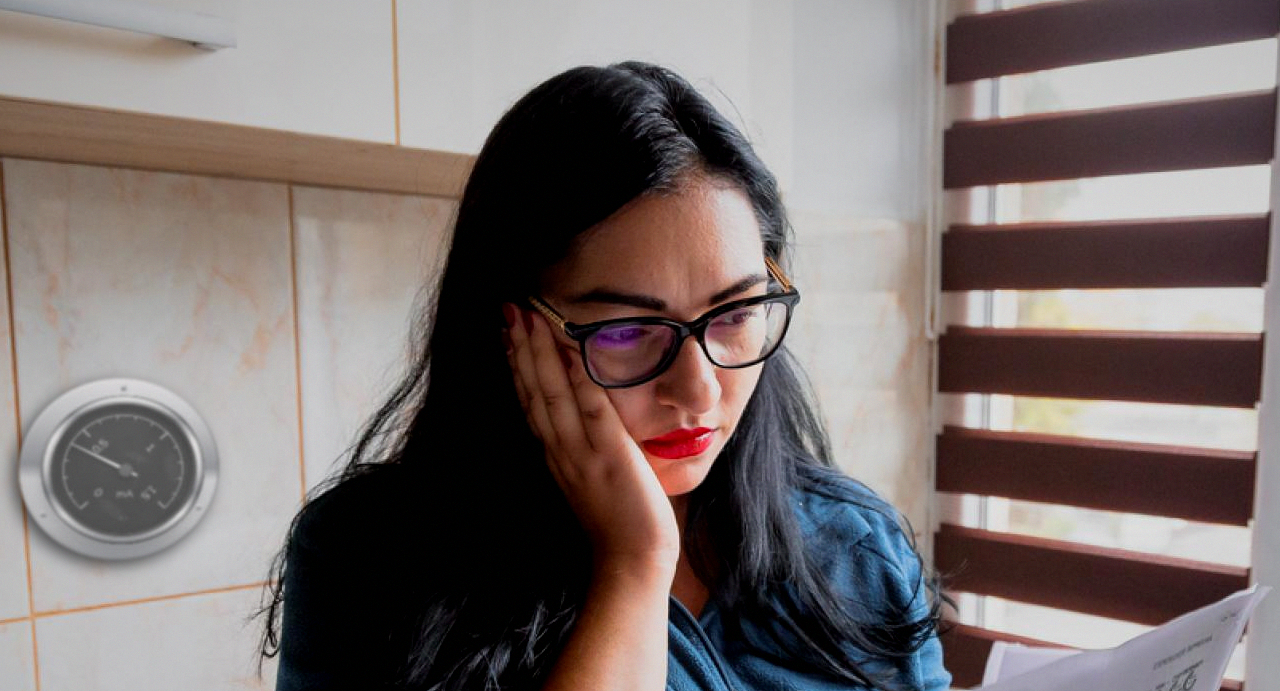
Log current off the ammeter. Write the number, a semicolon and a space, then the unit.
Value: 0.4; mA
